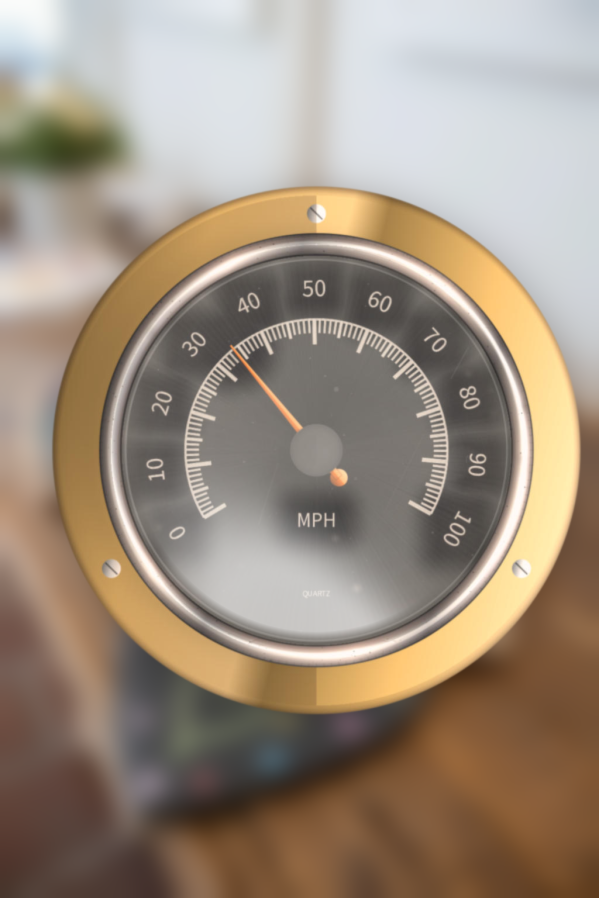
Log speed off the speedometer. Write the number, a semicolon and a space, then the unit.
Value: 34; mph
